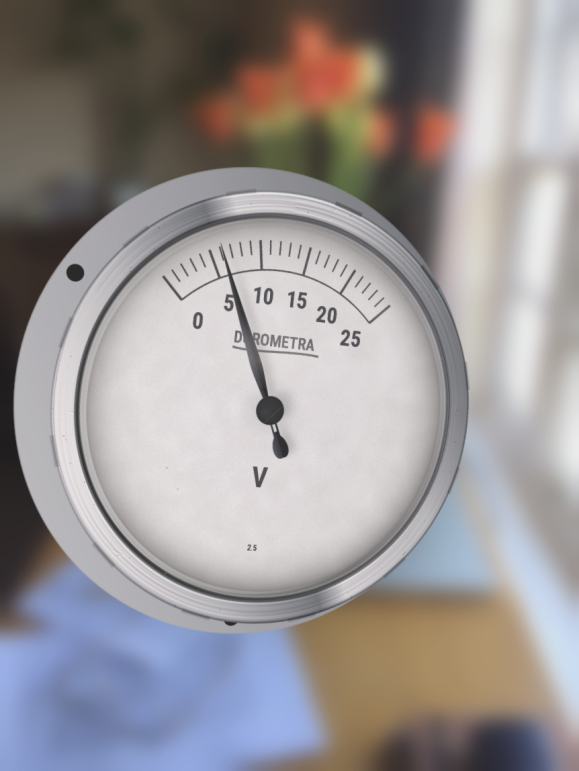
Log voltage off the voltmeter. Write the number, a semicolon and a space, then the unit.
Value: 6; V
